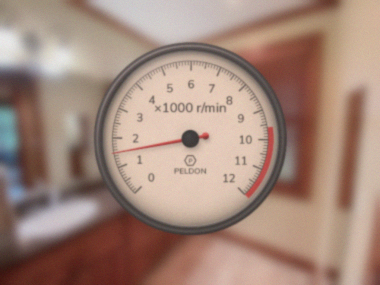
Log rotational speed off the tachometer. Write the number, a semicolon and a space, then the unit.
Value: 1500; rpm
